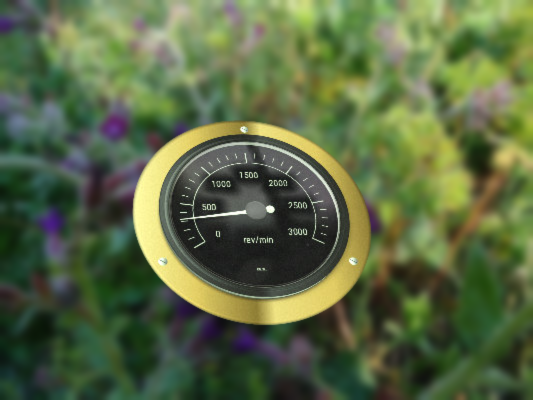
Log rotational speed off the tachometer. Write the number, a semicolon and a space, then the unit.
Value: 300; rpm
